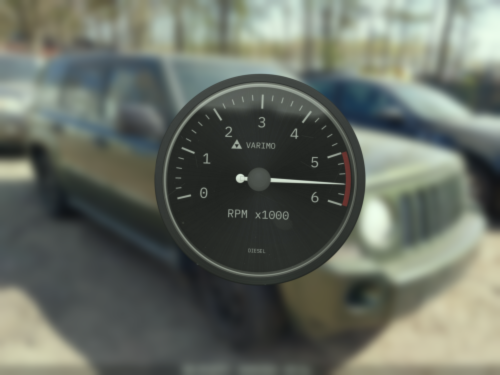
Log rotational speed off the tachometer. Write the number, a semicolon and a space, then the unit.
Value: 5600; rpm
